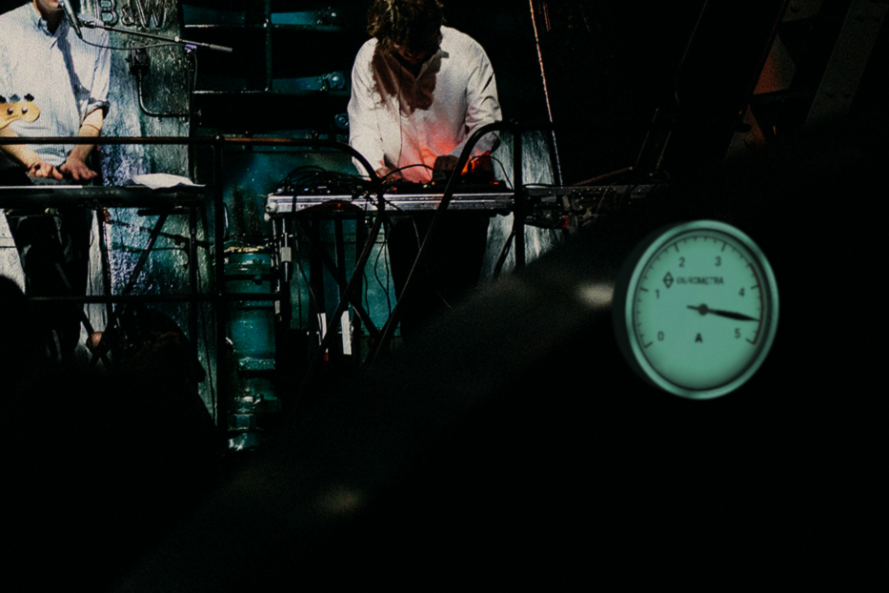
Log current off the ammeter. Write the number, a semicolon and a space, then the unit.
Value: 4.6; A
